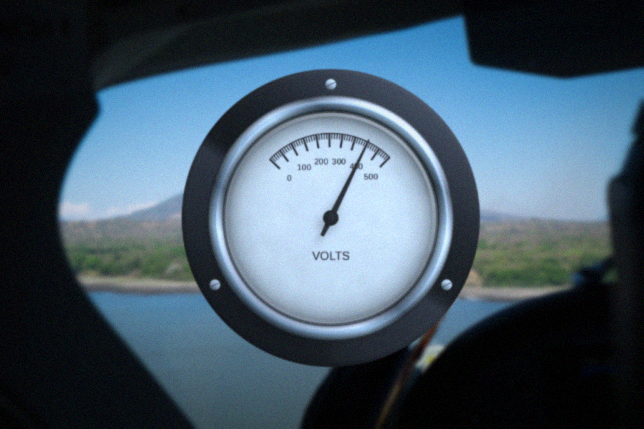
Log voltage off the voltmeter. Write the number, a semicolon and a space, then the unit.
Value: 400; V
